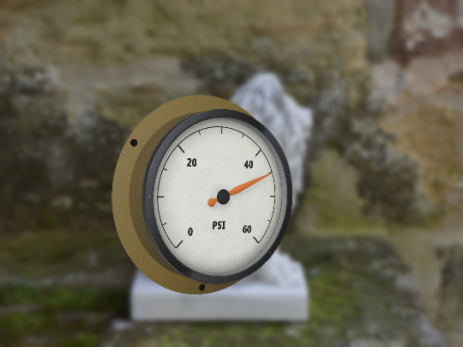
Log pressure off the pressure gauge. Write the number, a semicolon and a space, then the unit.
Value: 45; psi
